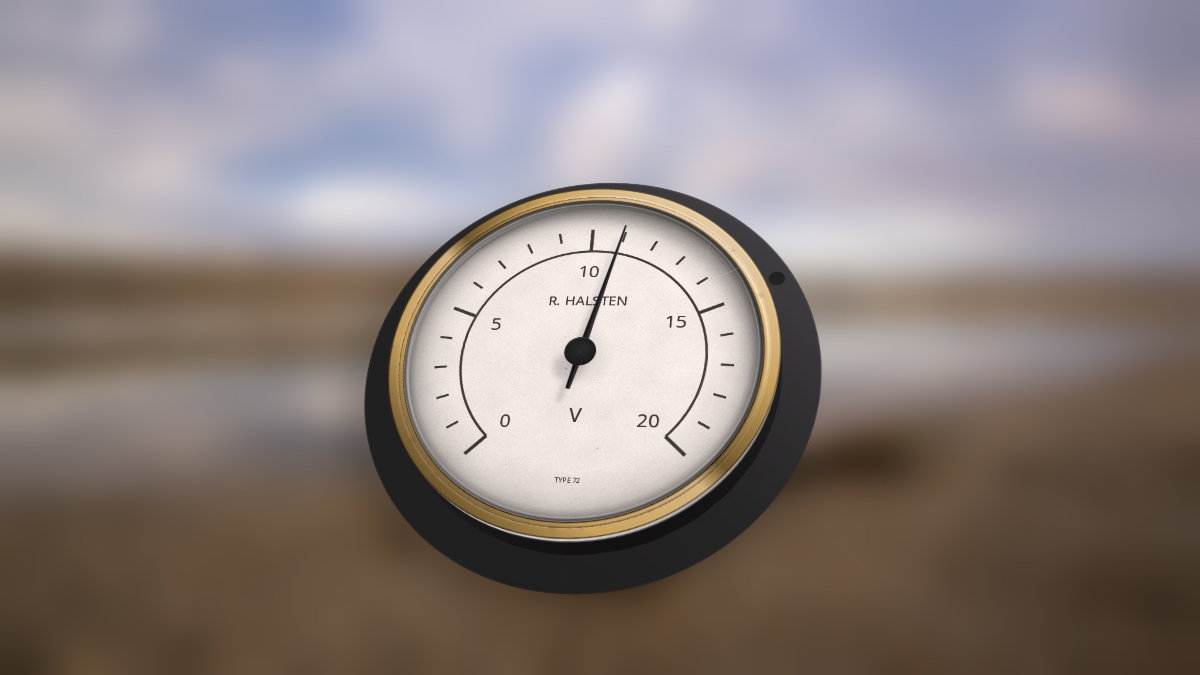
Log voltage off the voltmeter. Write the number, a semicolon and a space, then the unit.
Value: 11; V
